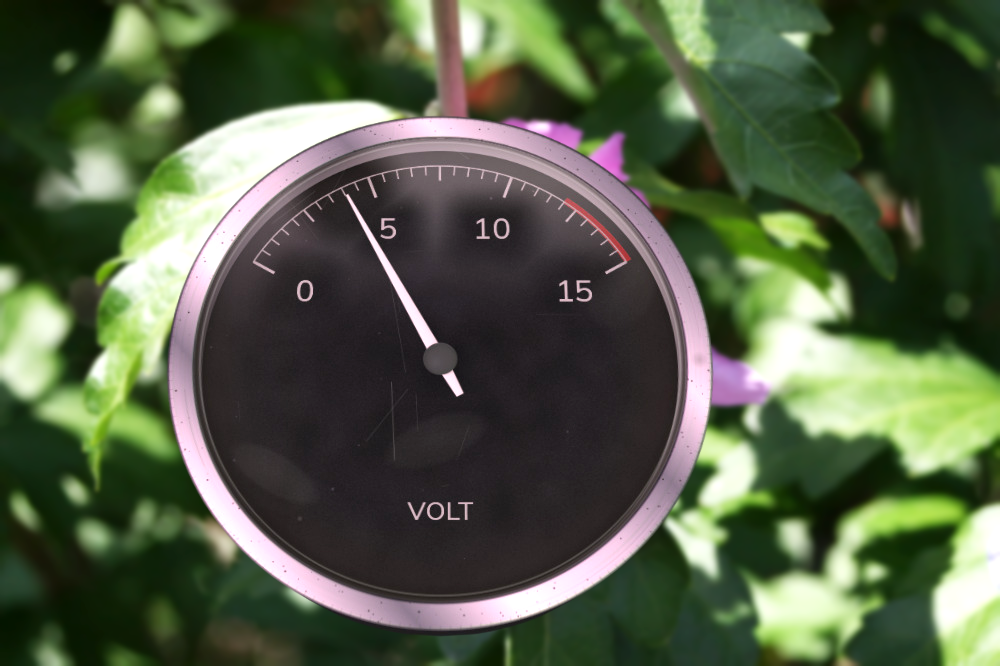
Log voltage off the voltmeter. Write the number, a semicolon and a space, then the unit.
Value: 4; V
